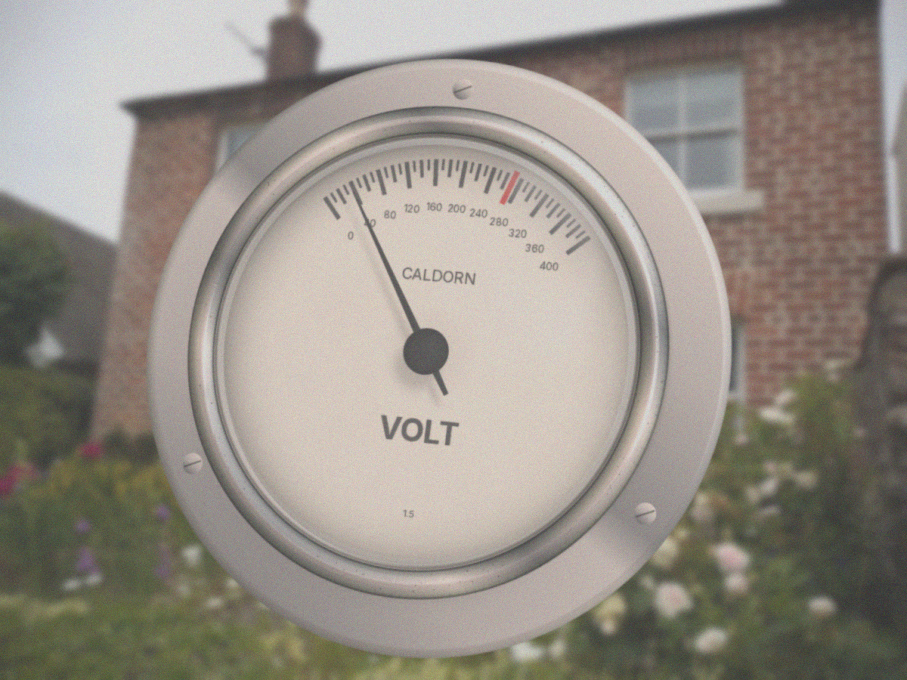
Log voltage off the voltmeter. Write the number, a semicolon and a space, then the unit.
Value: 40; V
